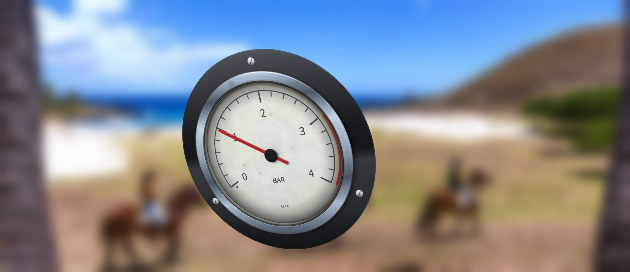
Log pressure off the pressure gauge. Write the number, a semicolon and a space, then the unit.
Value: 1; bar
